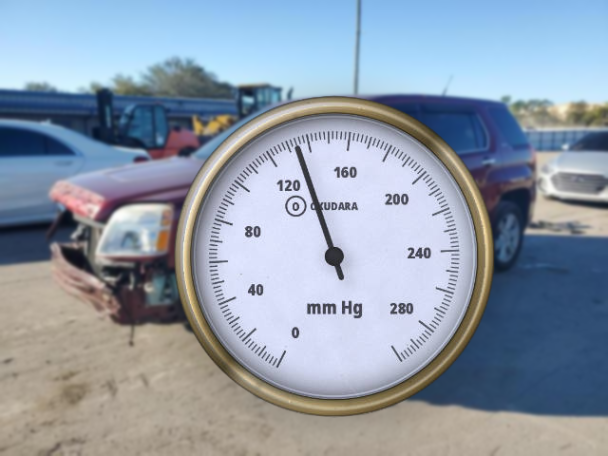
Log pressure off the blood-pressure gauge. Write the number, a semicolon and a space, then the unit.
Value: 134; mmHg
